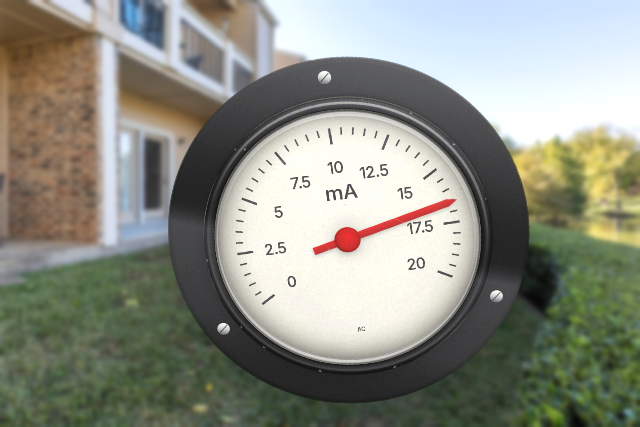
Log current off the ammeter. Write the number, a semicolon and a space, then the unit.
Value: 16.5; mA
